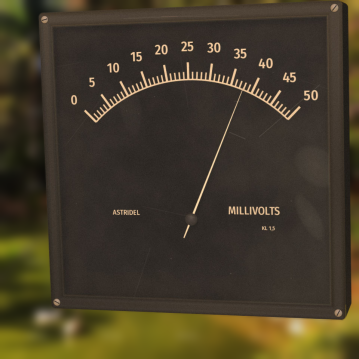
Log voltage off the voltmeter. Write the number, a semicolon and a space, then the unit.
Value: 38; mV
